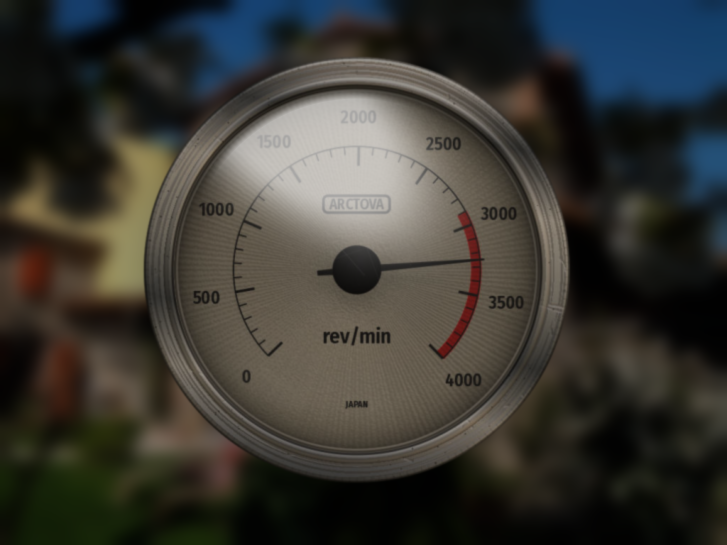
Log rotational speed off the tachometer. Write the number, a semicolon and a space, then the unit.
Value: 3250; rpm
